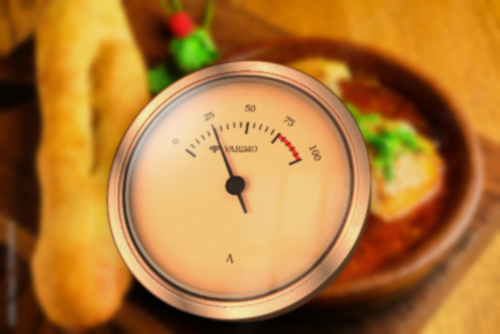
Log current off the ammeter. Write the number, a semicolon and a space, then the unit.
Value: 25; A
